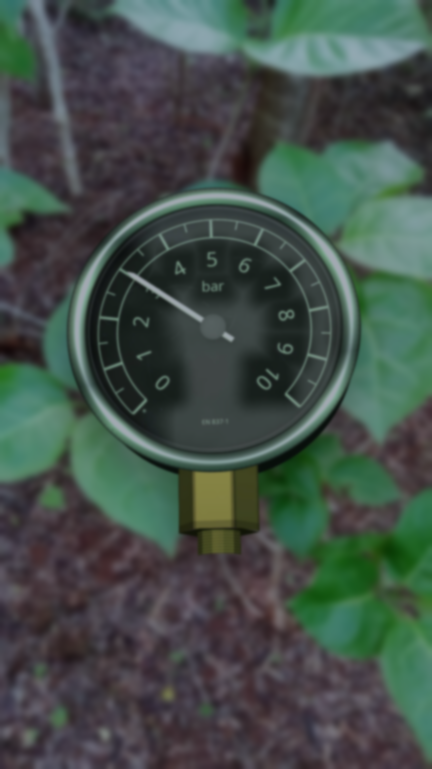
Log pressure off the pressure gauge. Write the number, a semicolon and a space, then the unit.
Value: 3; bar
